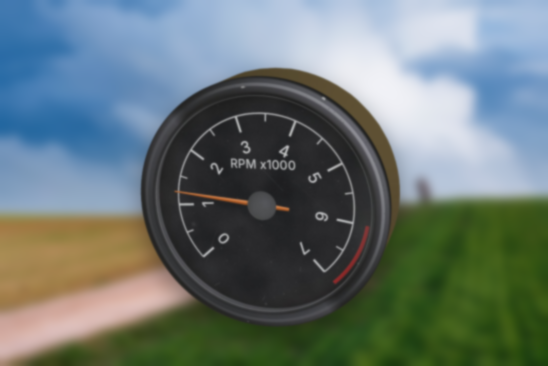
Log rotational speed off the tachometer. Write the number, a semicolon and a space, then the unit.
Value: 1250; rpm
